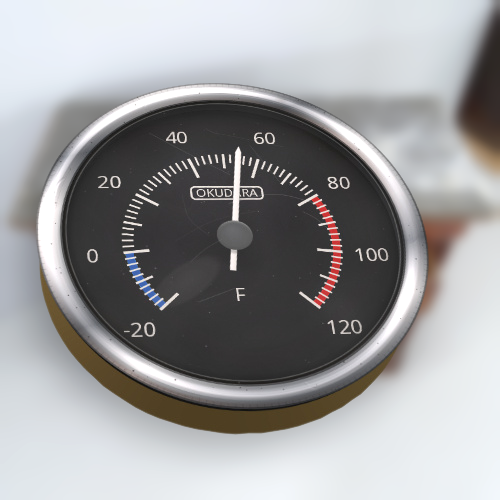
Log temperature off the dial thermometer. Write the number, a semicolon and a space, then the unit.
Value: 54; °F
